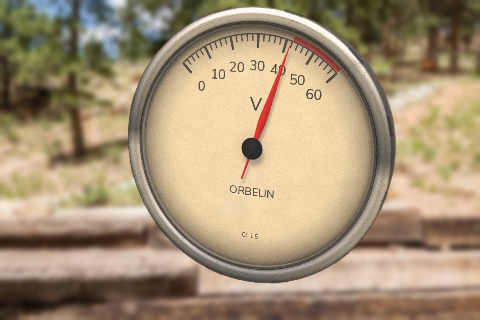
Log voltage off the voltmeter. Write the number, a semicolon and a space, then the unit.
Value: 42; V
